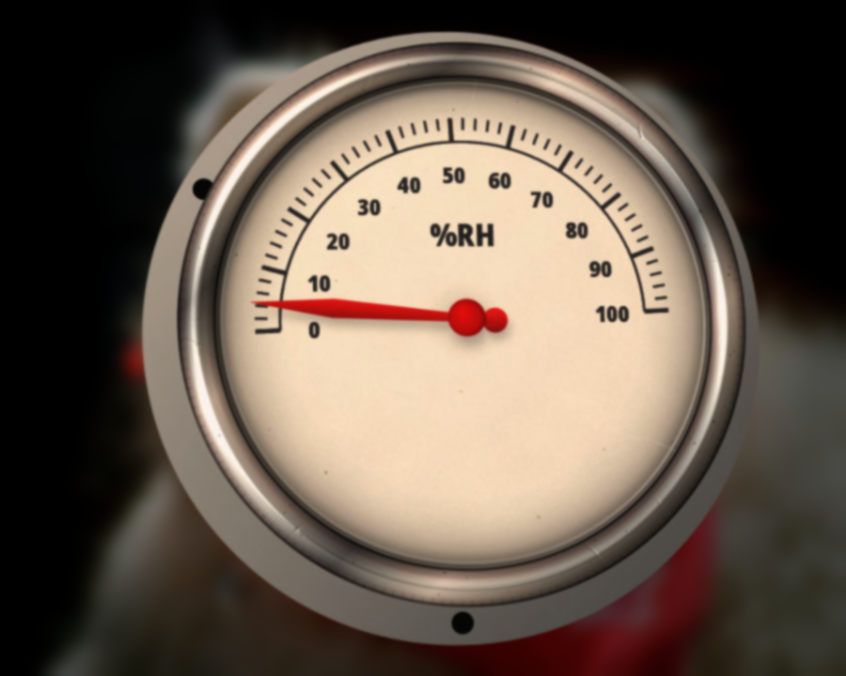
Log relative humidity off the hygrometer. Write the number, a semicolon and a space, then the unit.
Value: 4; %
